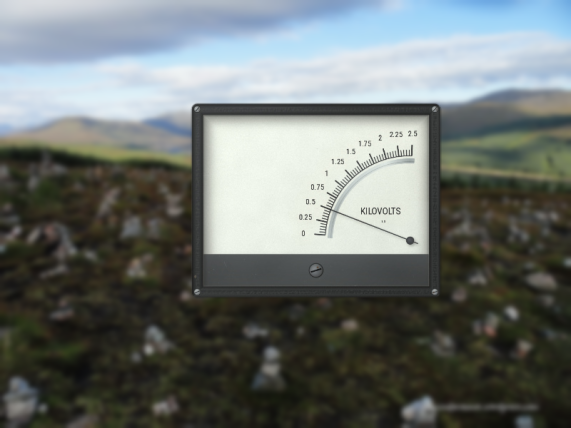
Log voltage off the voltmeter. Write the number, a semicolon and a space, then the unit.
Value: 0.5; kV
